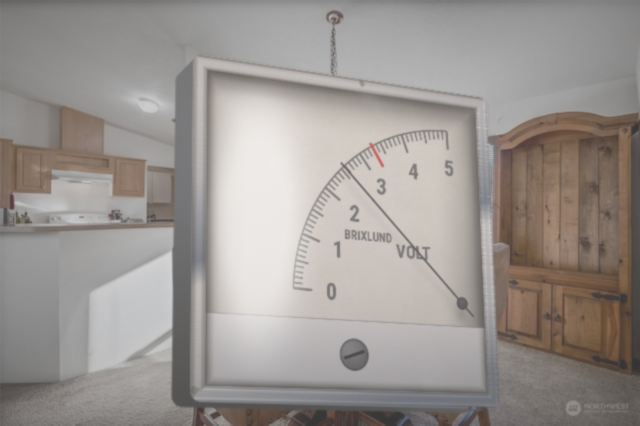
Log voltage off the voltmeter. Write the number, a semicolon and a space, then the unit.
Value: 2.5; V
